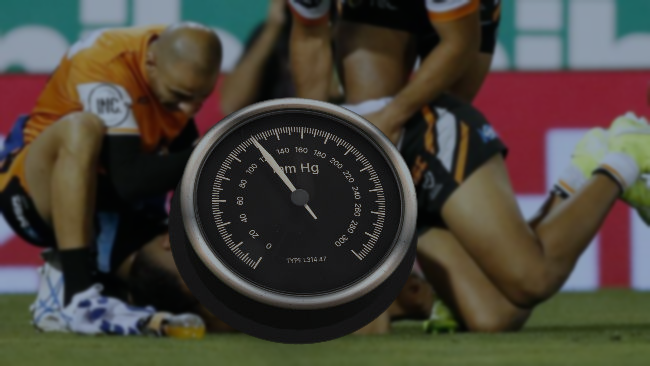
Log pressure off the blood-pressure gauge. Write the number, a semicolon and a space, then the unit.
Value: 120; mmHg
